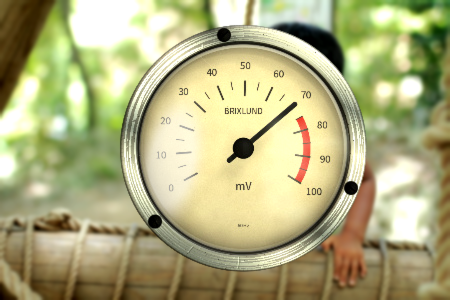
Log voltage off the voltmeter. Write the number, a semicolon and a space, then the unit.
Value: 70; mV
